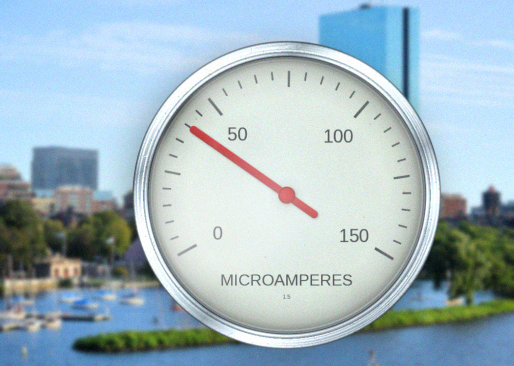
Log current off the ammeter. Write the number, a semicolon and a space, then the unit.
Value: 40; µA
